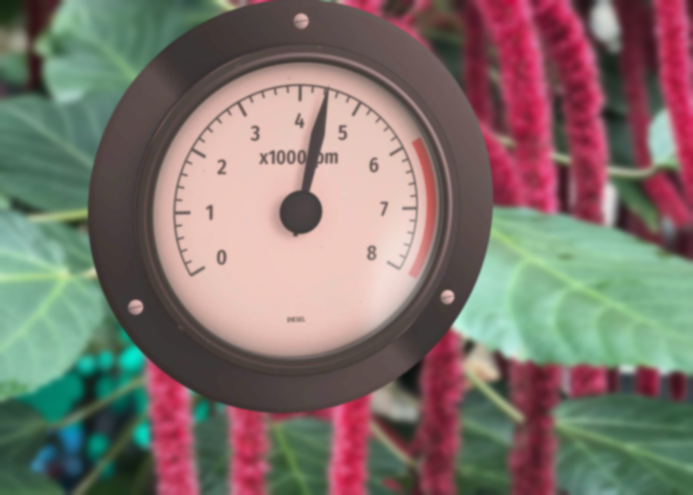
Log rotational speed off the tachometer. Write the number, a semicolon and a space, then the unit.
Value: 4400; rpm
